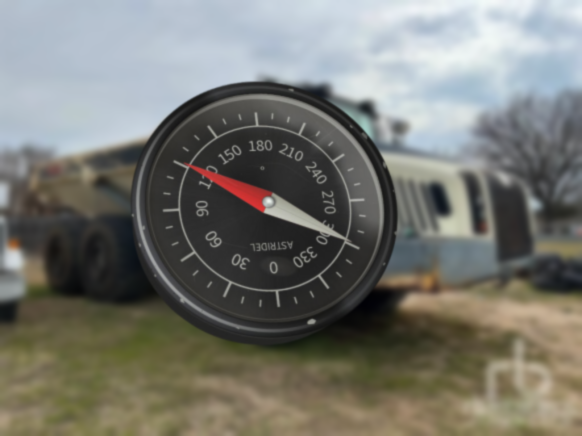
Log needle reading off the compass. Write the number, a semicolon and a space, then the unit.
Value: 120; °
